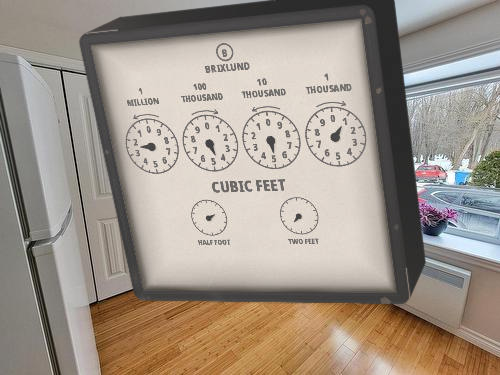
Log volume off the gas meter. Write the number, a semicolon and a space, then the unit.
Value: 245100; ft³
